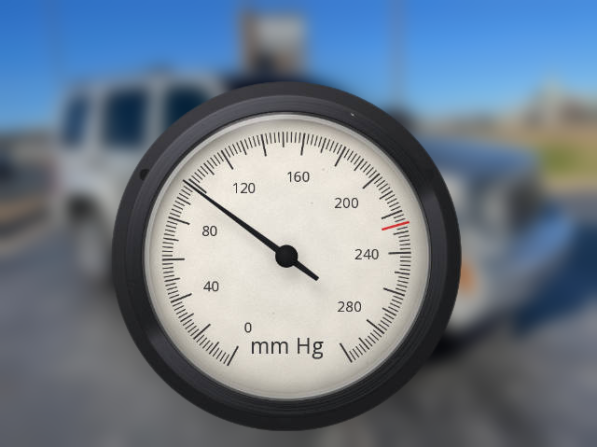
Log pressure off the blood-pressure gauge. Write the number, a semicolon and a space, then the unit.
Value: 98; mmHg
